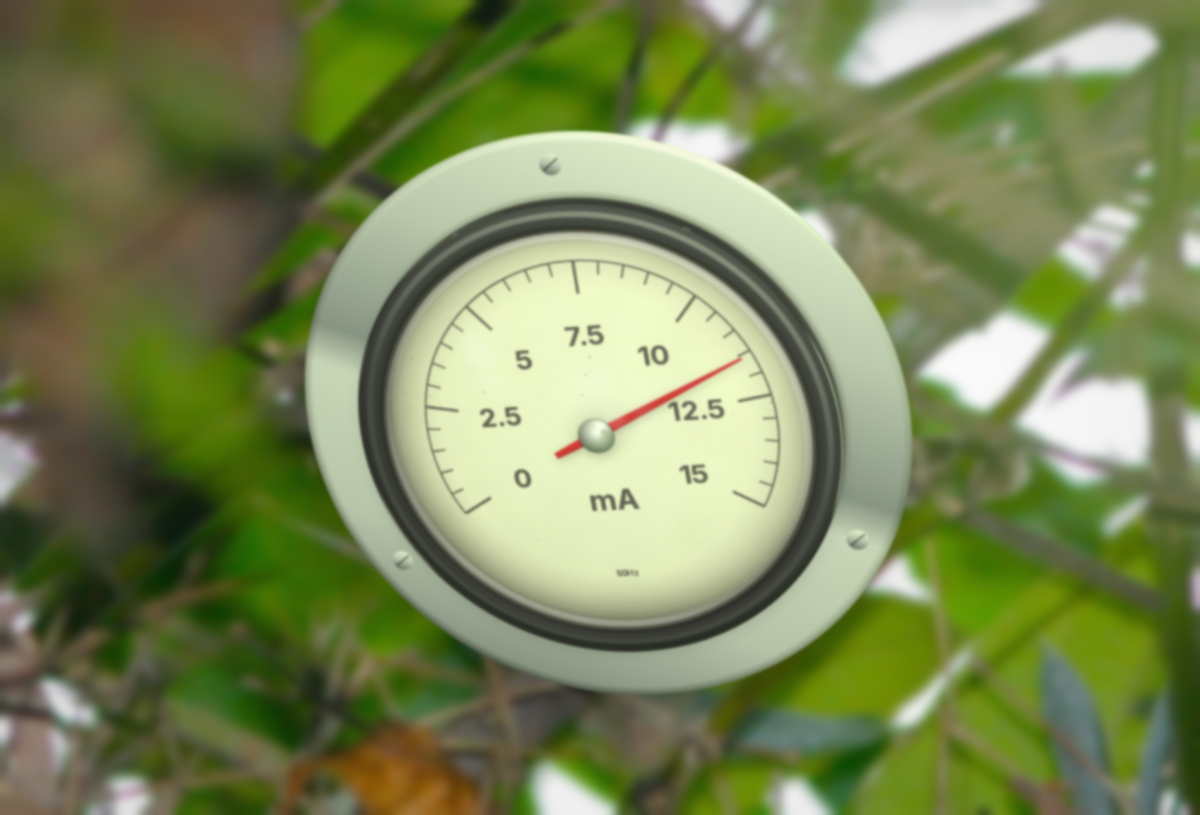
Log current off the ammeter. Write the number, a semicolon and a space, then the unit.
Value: 11.5; mA
